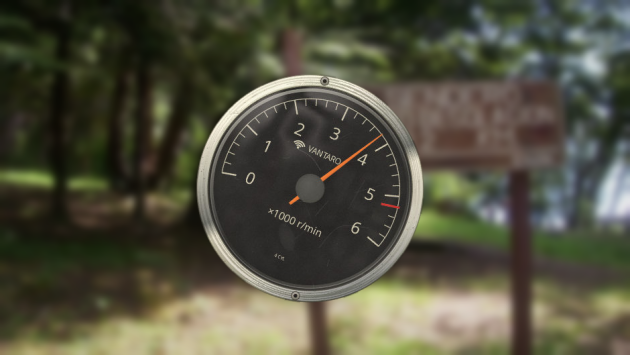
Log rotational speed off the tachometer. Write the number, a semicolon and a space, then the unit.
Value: 3800; rpm
